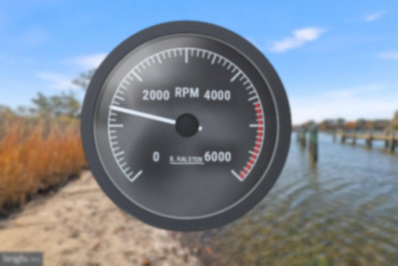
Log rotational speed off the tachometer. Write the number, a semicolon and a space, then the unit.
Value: 1300; rpm
